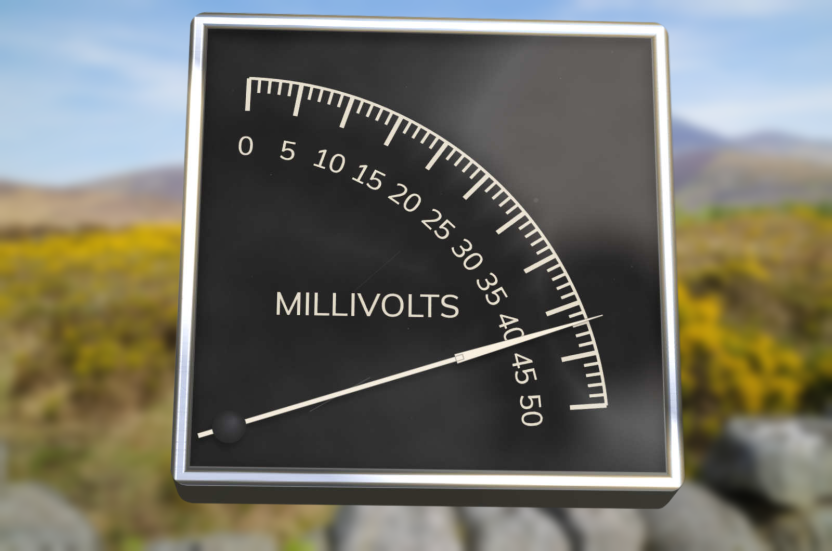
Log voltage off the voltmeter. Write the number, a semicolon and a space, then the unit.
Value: 42; mV
